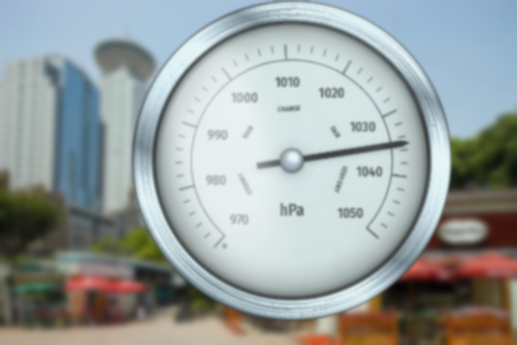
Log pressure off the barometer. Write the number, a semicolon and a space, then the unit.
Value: 1035; hPa
